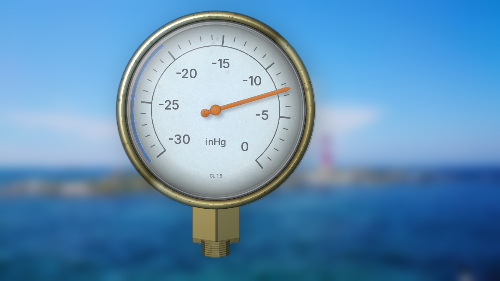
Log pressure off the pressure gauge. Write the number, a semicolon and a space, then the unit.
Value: -7.5; inHg
